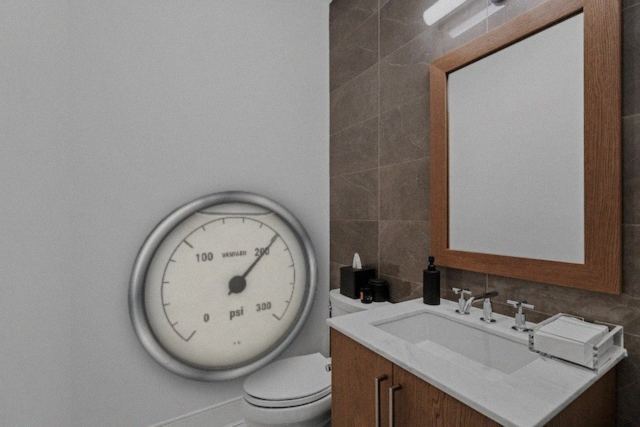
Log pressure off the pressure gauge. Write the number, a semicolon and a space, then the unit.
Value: 200; psi
